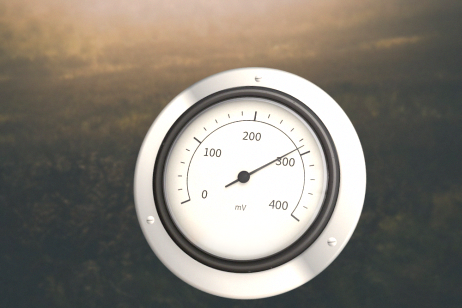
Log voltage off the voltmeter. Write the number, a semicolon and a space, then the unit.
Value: 290; mV
